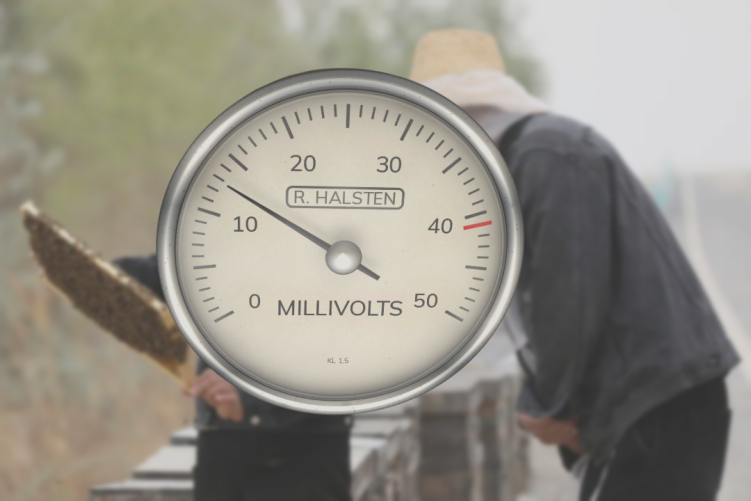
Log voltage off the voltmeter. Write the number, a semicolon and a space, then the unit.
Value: 13; mV
